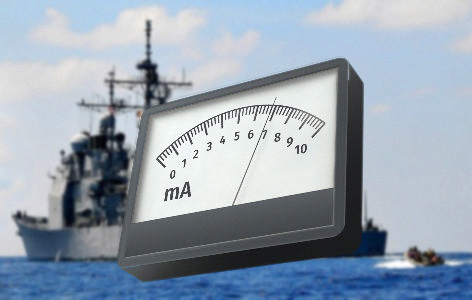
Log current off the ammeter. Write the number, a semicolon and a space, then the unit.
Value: 7; mA
